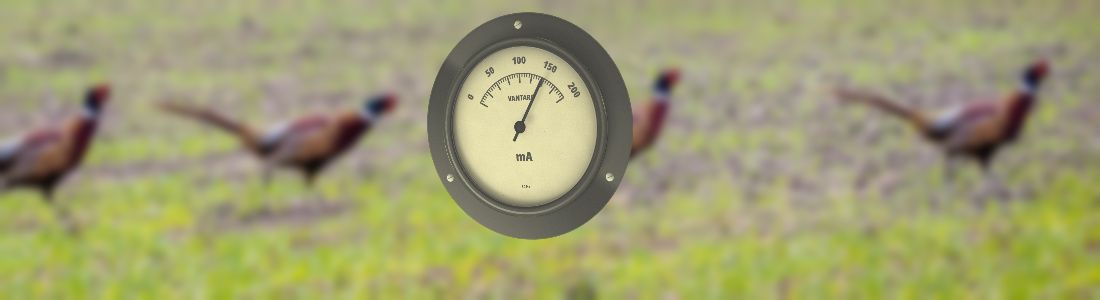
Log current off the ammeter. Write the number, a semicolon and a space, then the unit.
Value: 150; mA
